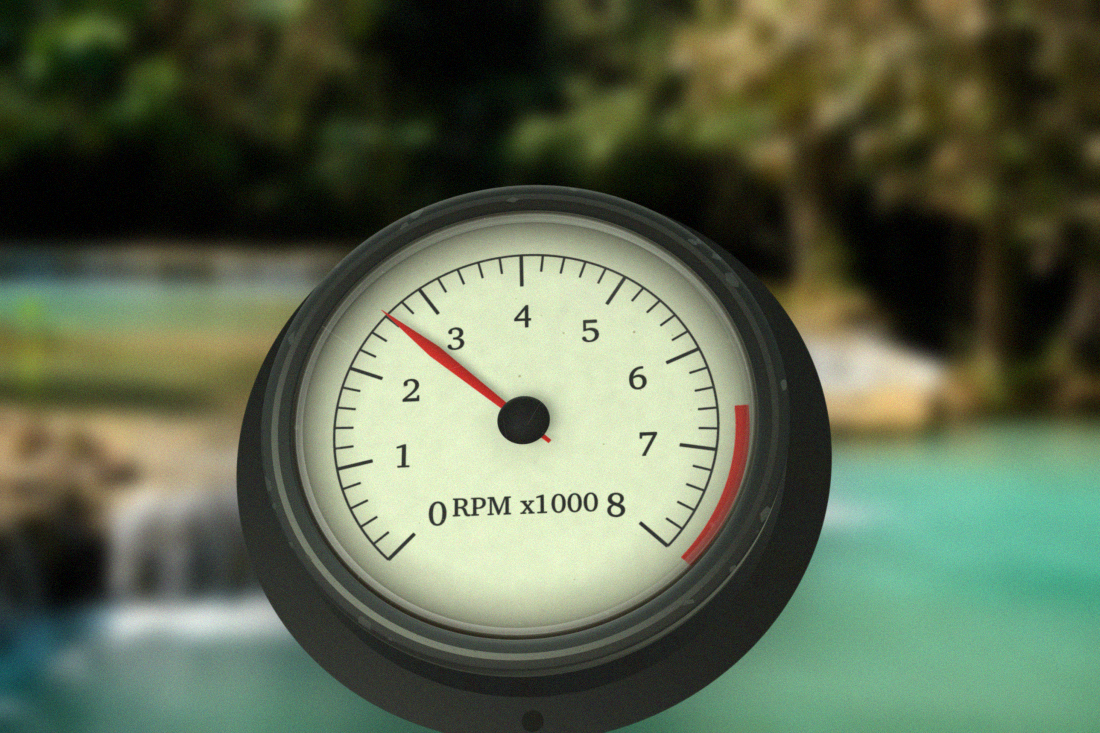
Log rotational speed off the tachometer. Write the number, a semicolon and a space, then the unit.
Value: 2600; rpm
